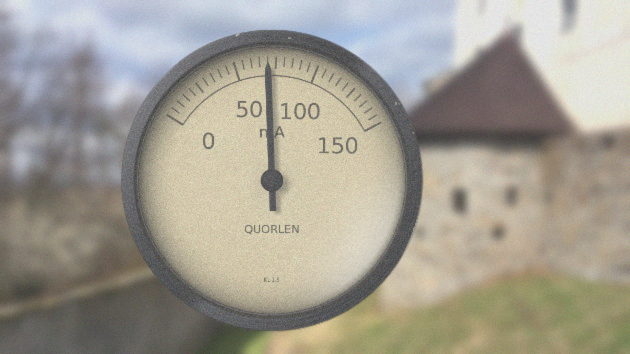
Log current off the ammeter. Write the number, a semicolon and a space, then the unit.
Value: 70; mA
